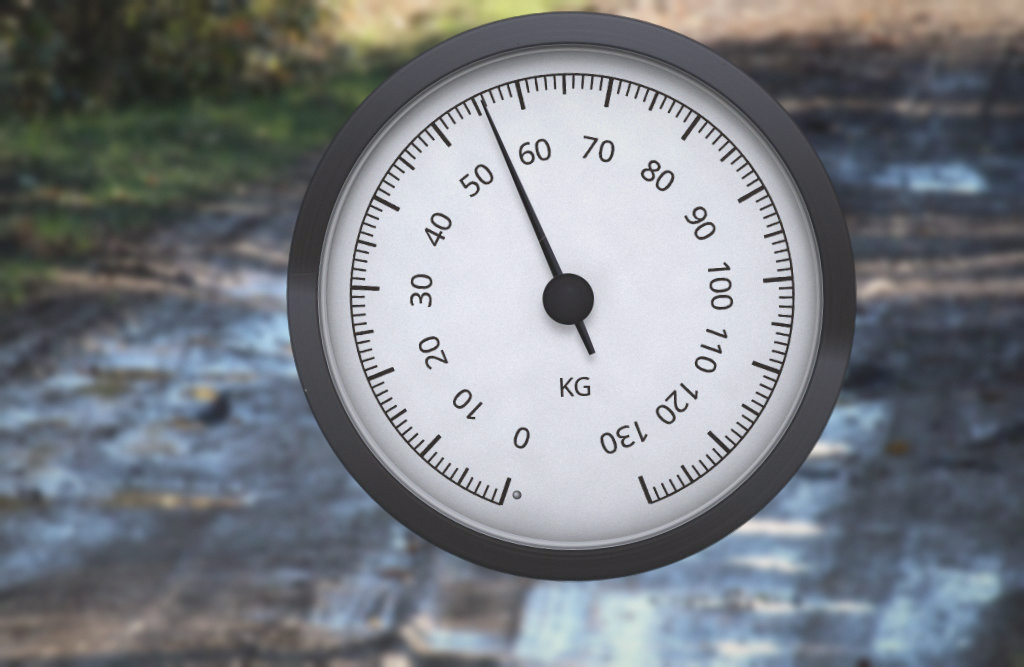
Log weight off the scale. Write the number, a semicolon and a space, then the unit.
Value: 56; kg
